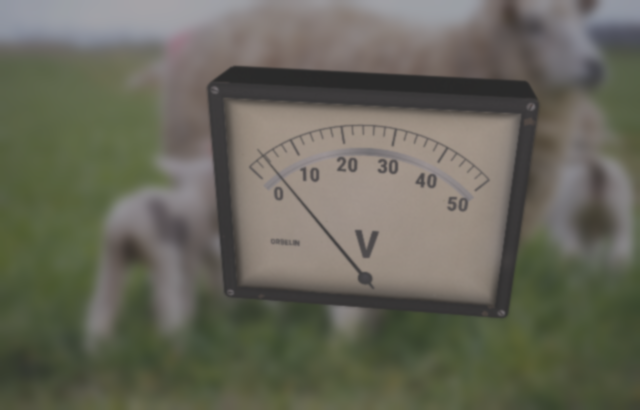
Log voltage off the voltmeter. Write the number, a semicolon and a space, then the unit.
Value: 4; V
